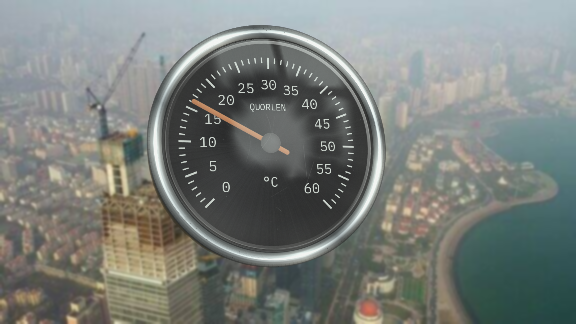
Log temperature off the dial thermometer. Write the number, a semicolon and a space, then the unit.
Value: 16; °C
